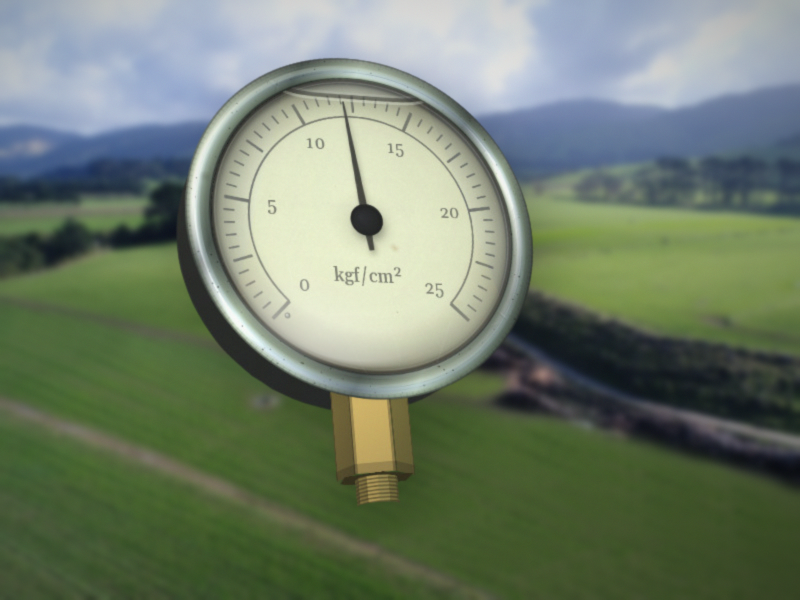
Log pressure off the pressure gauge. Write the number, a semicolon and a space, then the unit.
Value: 12; kg/cm²
